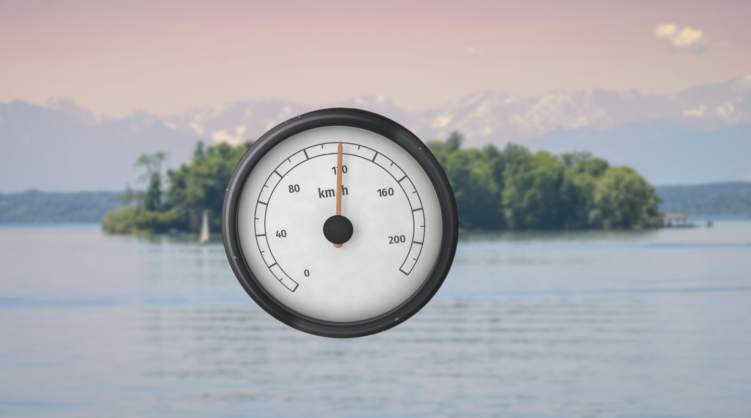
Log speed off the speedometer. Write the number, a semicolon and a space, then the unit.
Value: 120; km/h
